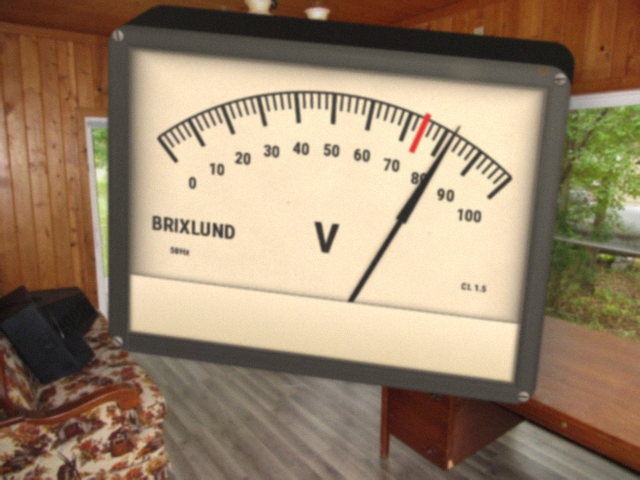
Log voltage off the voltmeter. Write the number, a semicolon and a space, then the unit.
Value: 82; V
